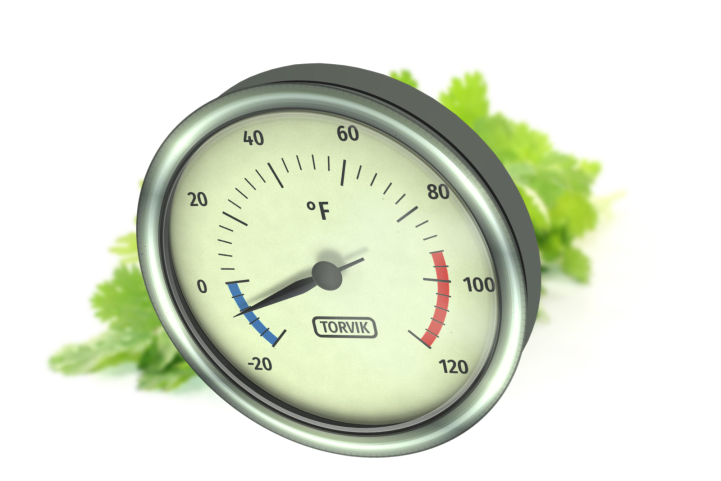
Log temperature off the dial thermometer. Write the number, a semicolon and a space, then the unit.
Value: -8; °F
